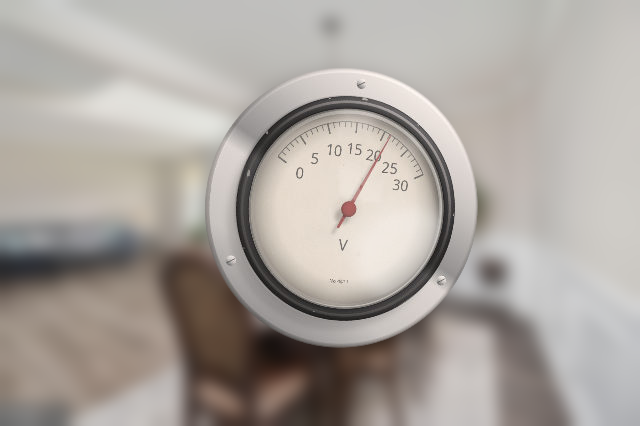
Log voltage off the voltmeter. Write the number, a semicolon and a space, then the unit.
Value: 21; V
